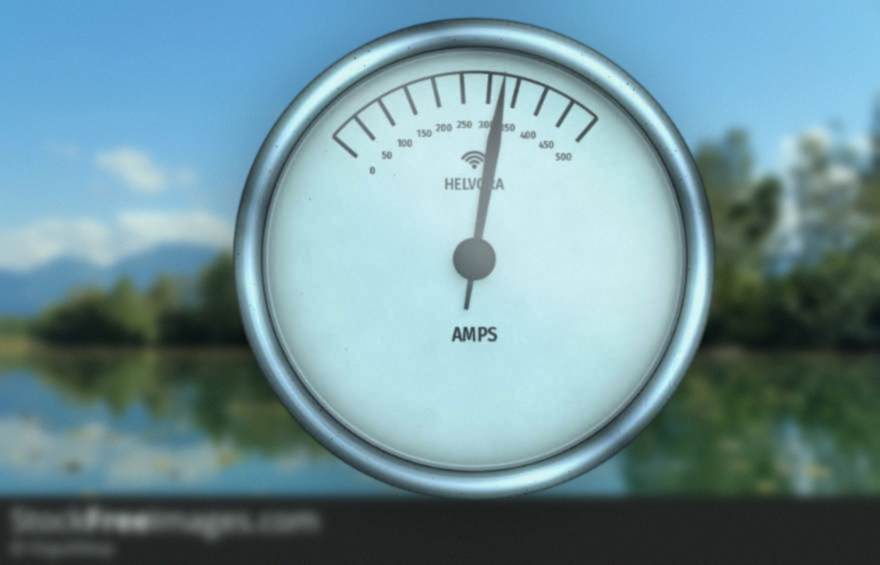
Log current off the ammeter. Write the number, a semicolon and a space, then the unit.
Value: 325; A
